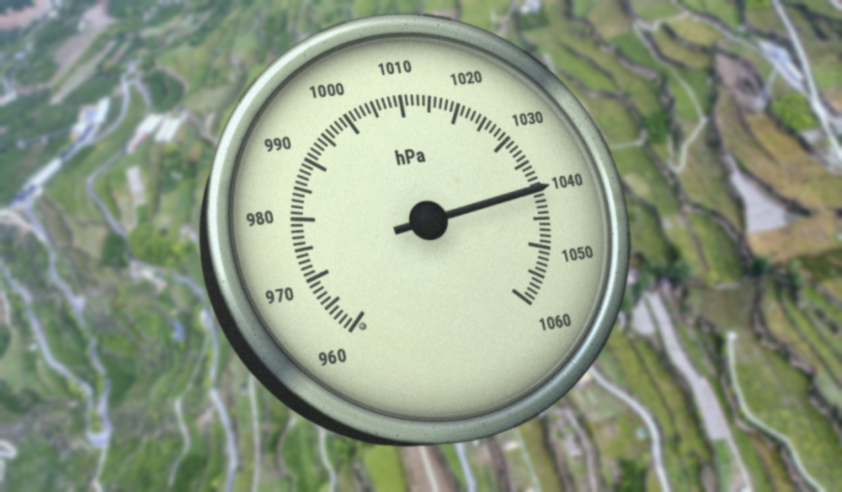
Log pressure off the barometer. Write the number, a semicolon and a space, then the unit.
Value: 1040; hPa
